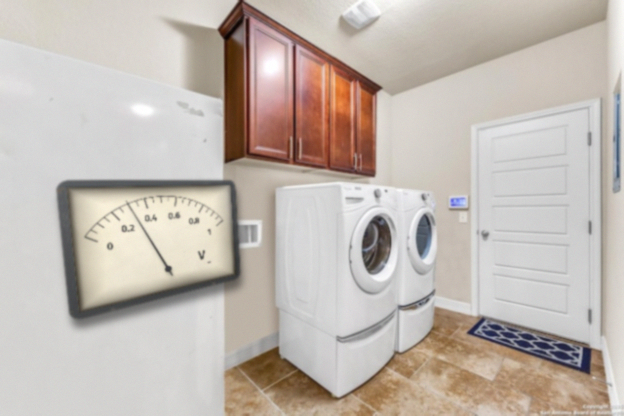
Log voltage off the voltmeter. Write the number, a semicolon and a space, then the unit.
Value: 0.3; V
